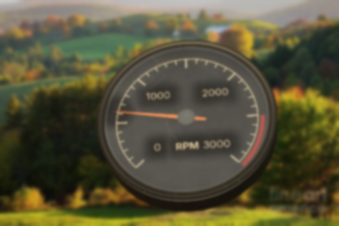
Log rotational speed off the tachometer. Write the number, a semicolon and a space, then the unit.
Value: 600; rpm
